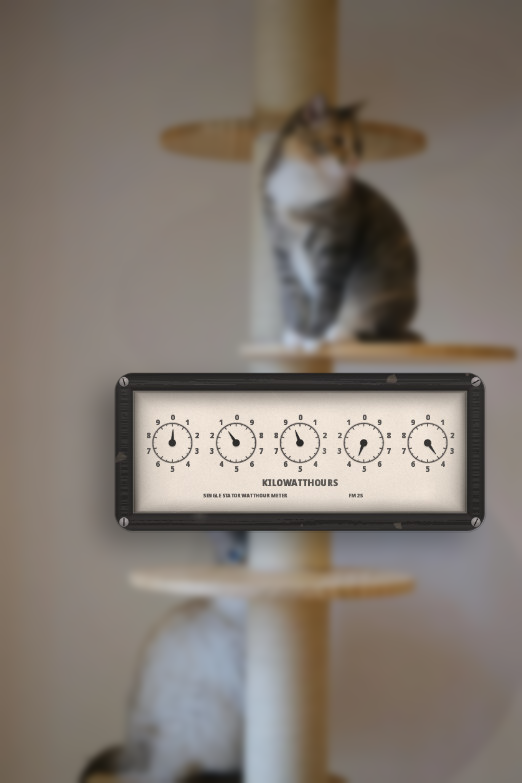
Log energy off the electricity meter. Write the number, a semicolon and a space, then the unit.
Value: 944; kWh
